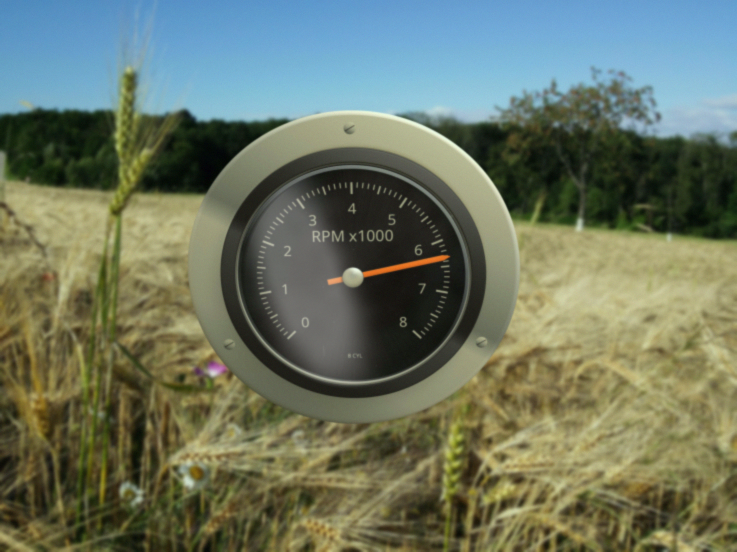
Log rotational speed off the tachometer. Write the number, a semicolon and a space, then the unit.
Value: 6300; rpm
